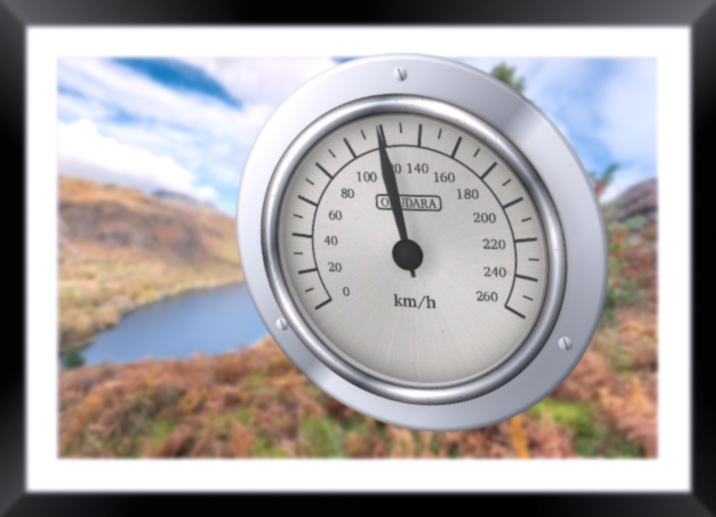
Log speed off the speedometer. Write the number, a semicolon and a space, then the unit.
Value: 120; km/h
